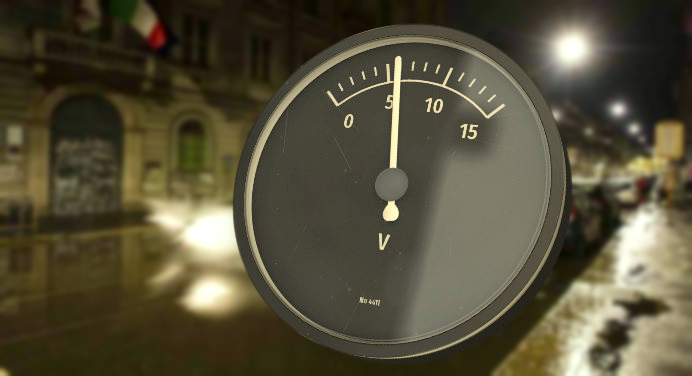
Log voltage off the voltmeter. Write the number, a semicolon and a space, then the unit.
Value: 6; V
